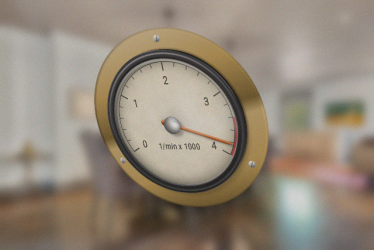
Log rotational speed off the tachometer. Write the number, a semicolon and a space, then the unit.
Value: 3800; rpm
